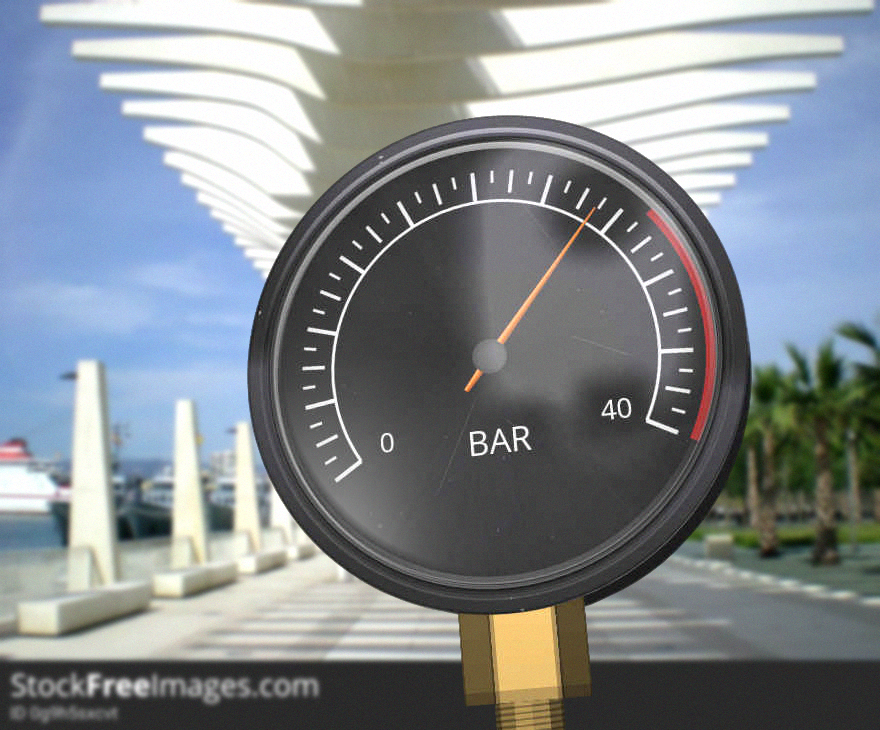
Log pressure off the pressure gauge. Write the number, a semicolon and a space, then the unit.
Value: 27; bar
